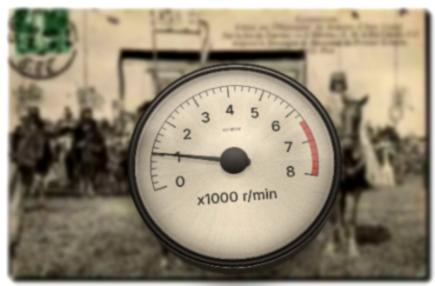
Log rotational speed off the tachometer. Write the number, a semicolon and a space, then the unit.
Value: 1000; rpm
